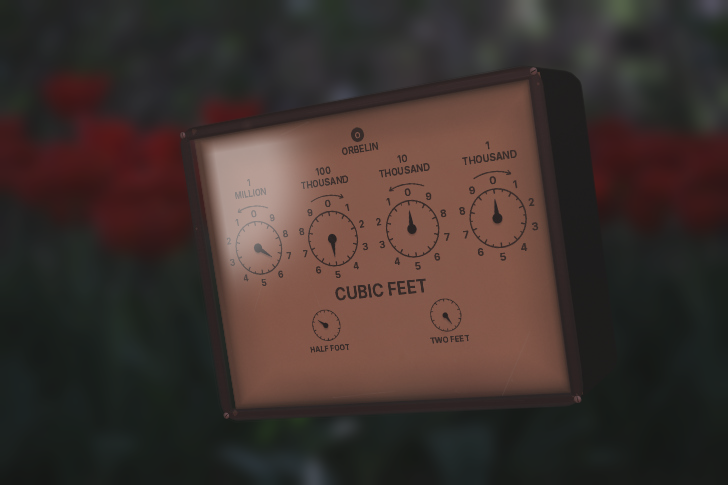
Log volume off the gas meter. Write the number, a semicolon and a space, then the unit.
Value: 650000; ft³
